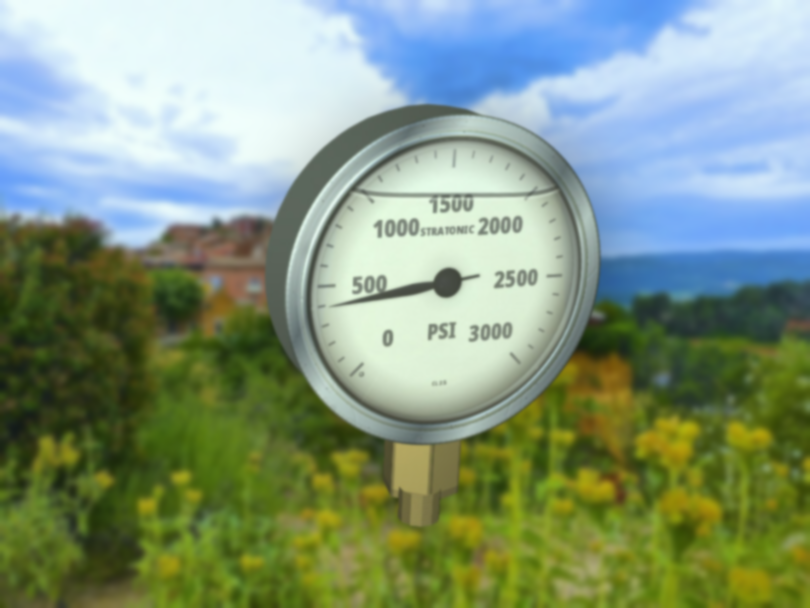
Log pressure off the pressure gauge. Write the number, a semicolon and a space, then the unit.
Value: 400; psi
